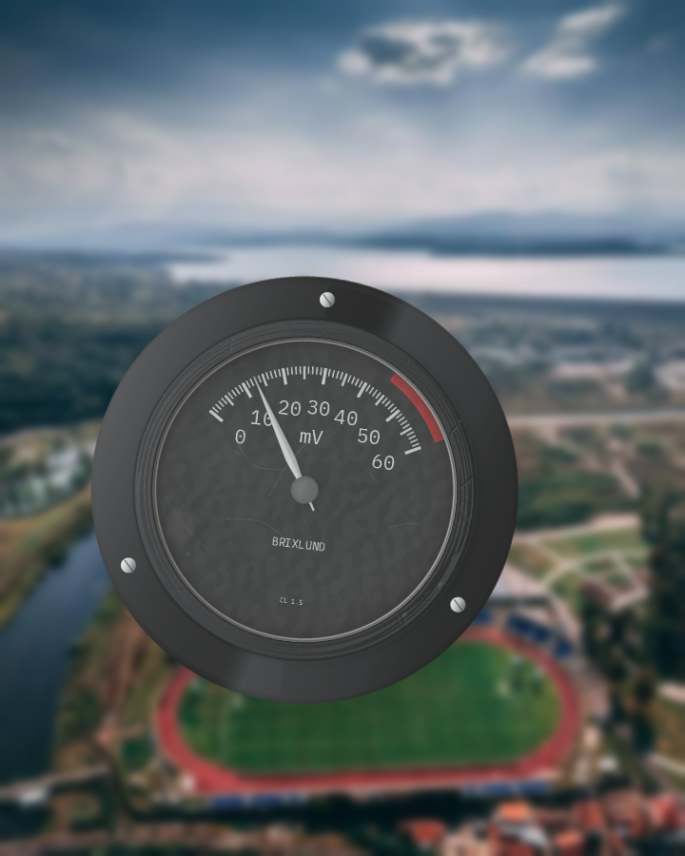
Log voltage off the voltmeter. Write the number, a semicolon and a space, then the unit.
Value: 13; mV
